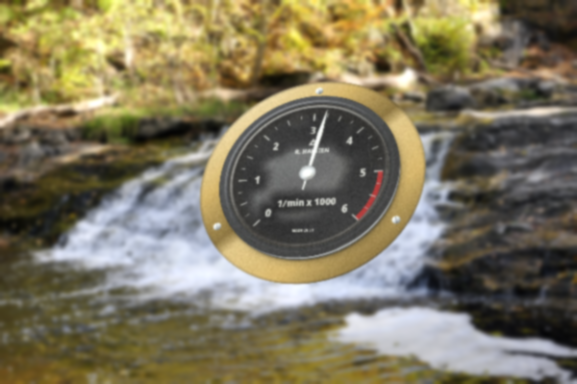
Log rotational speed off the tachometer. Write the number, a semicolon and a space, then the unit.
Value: 3250; rpm
